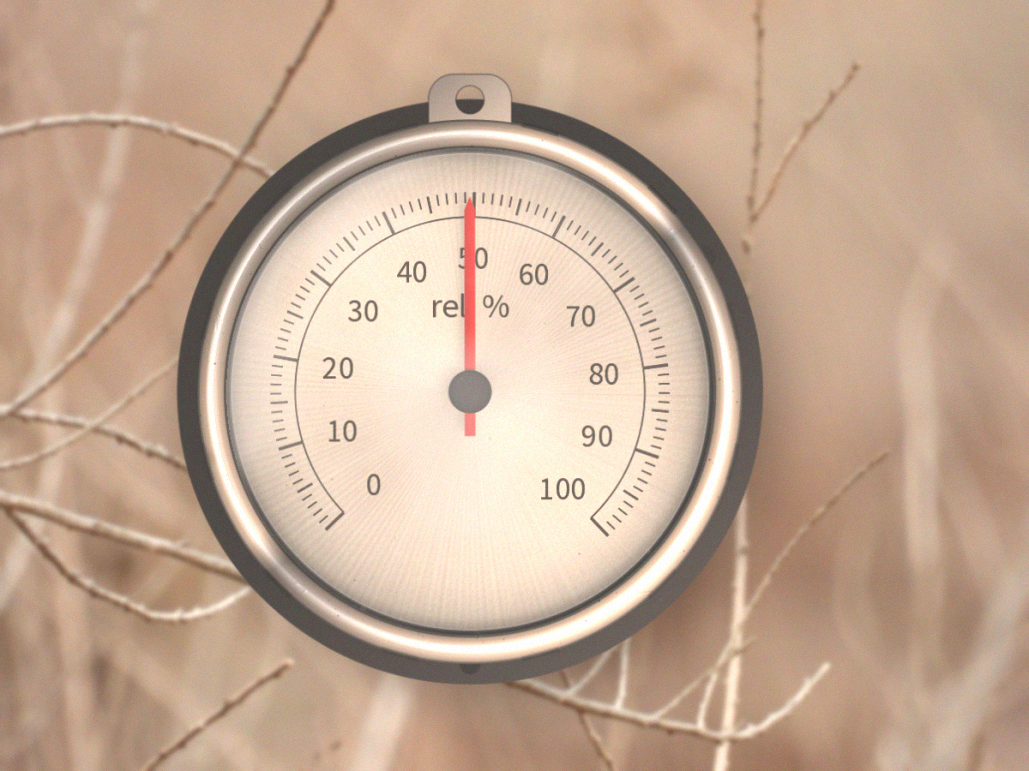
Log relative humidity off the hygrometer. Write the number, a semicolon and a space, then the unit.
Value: 49.5; %
